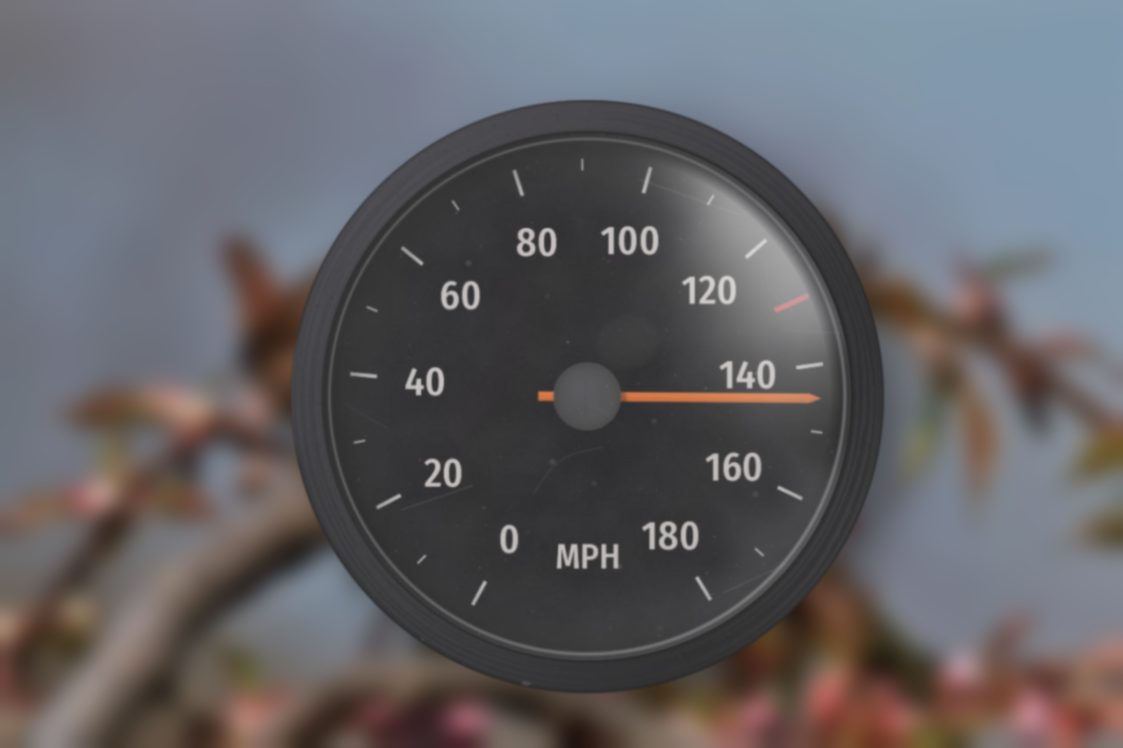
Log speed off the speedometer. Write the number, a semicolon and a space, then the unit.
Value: 145; mph
